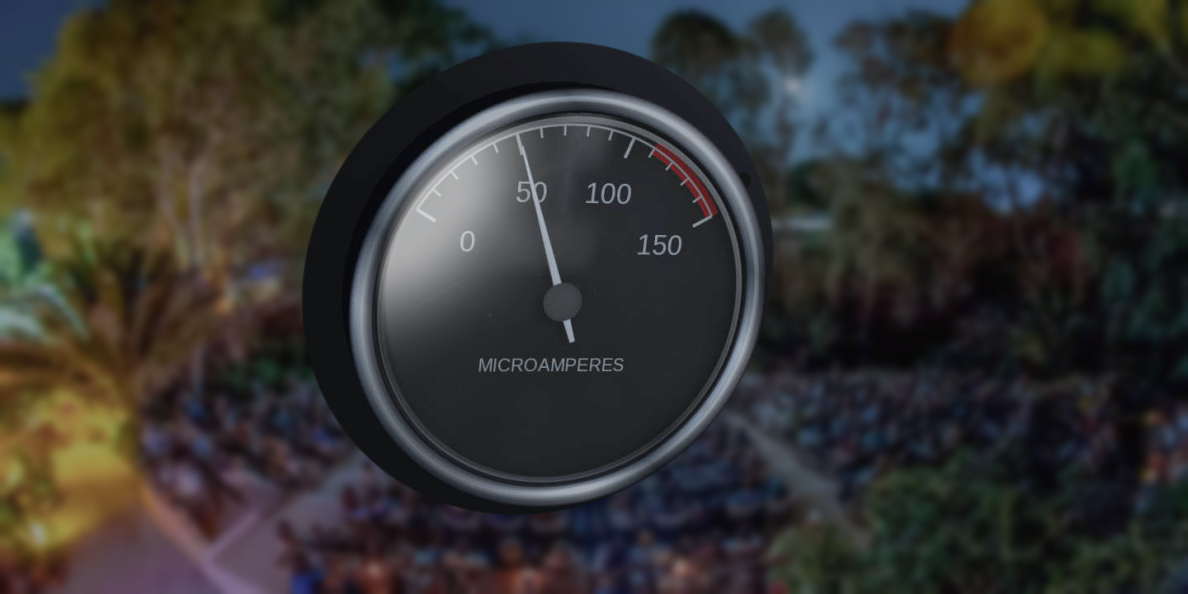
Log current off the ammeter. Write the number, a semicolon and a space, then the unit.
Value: 50; µA
